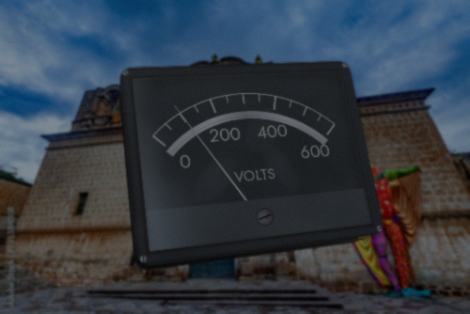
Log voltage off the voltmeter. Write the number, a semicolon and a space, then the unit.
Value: 100; V
